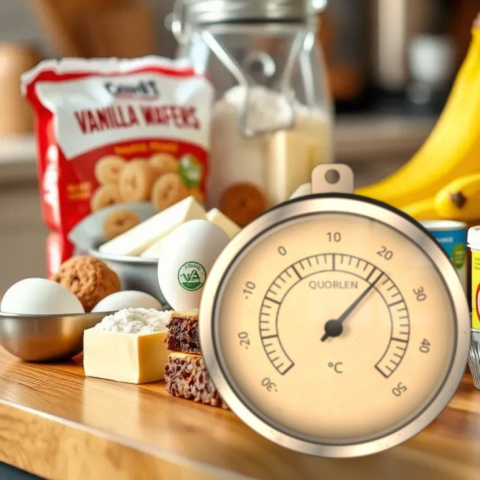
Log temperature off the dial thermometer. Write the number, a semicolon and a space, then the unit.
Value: 22; °C
